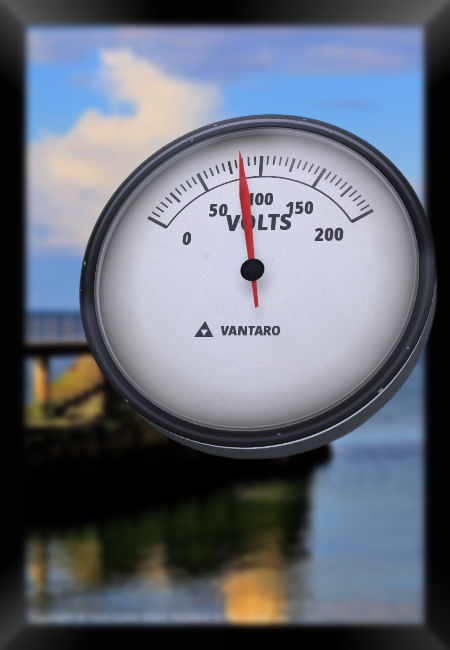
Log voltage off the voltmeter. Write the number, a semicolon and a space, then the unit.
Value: 85; V
